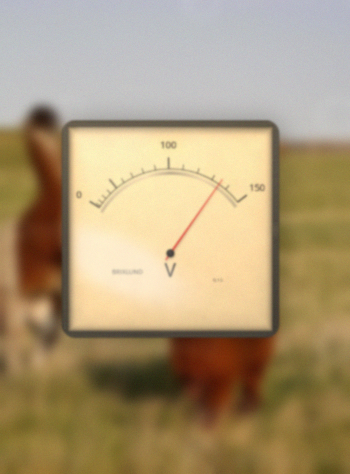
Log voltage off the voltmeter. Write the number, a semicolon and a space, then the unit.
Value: 135; V
